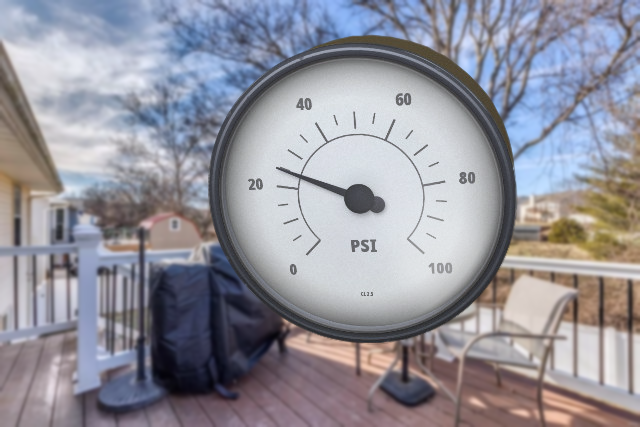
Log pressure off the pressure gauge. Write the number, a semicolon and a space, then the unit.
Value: 25; psi
